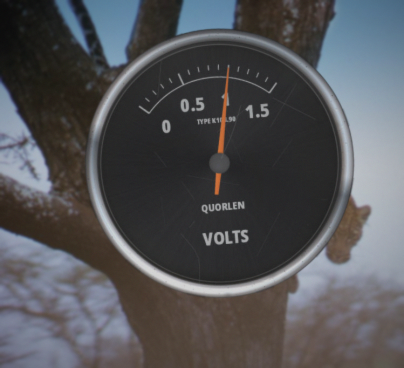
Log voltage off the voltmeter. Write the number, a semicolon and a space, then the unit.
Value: 1; V
